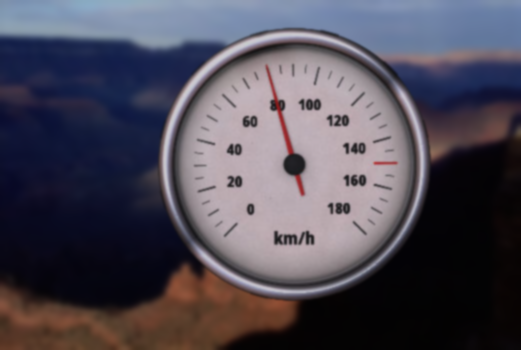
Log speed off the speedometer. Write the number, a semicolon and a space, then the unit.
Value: 80; km/h
